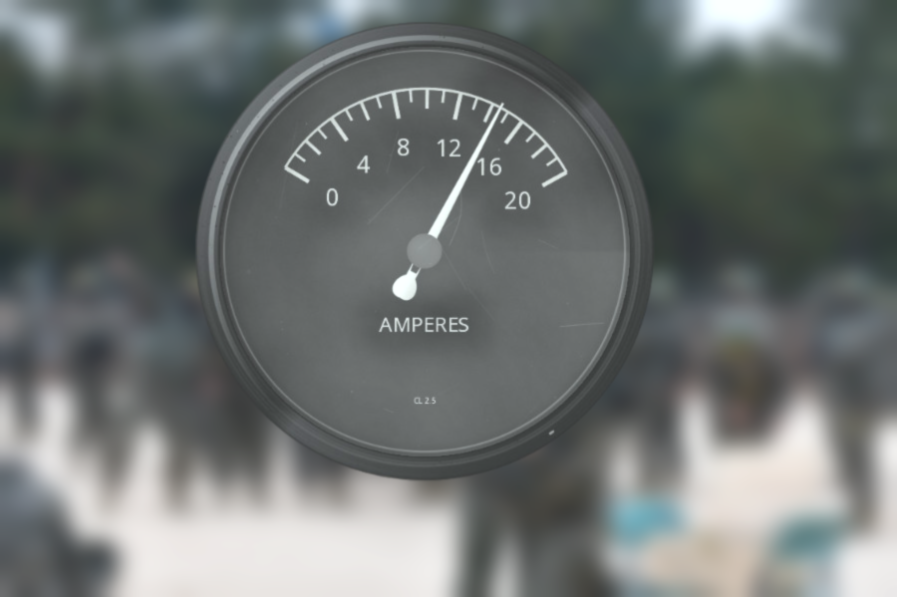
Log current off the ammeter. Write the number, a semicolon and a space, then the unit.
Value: 14.5; A
